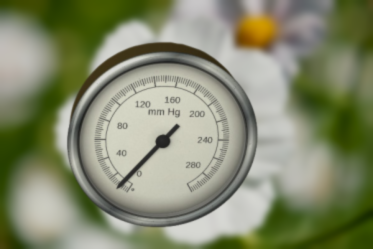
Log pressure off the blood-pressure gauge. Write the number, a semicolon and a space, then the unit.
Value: 10; mmHg
